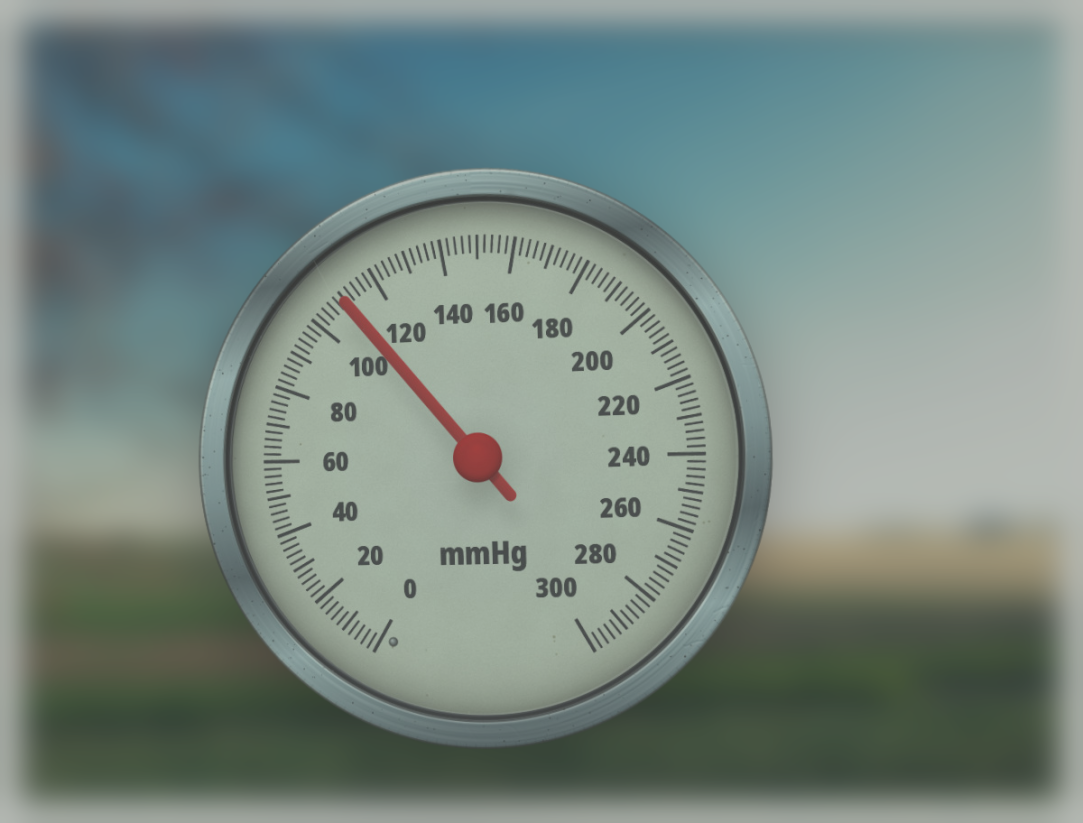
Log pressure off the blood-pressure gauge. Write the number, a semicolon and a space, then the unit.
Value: 110; mmHg
